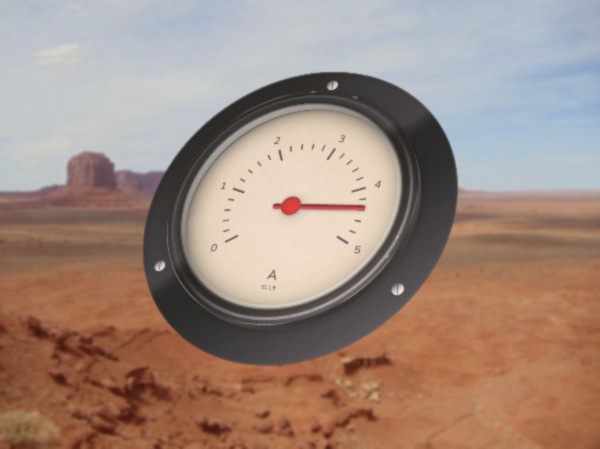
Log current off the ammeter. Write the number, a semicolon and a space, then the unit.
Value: 4.4; A
